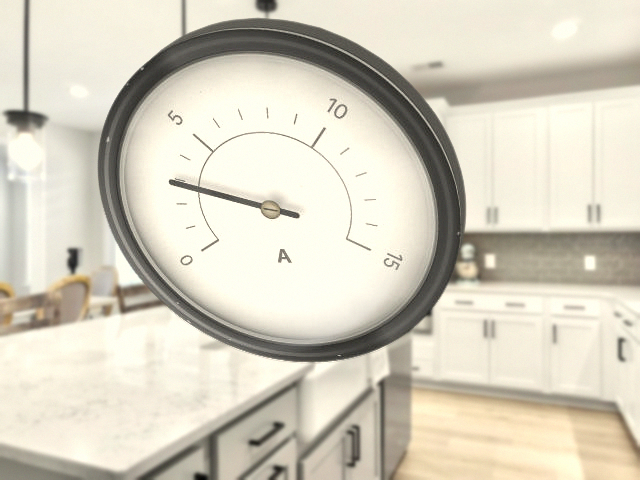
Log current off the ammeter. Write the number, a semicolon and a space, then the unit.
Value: 3; A
